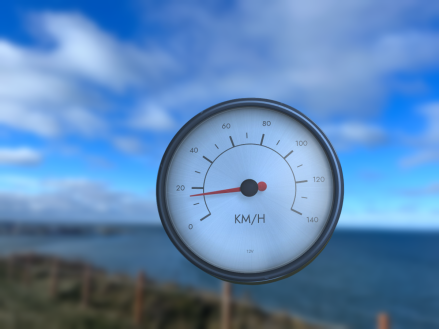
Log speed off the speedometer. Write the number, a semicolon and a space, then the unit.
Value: 15; km/h
